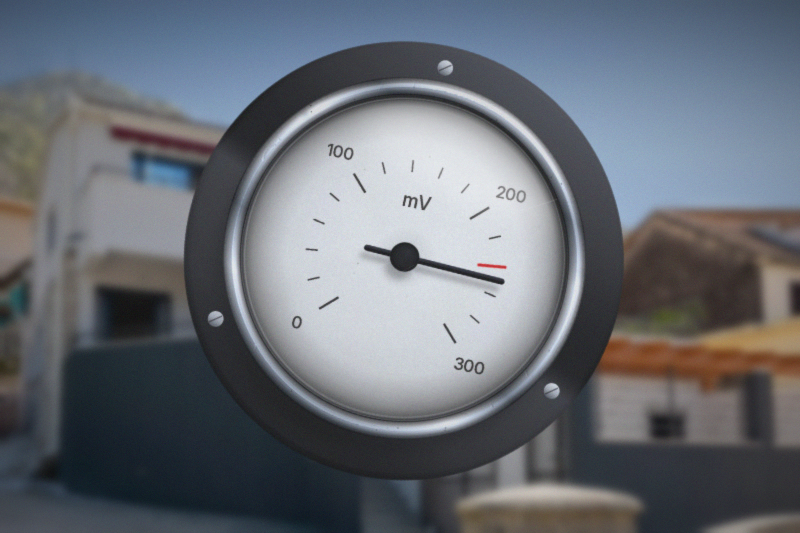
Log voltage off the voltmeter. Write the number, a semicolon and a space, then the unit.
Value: 250; mV
